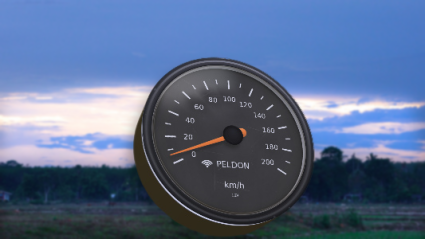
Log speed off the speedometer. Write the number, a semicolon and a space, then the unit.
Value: 5; km/h
